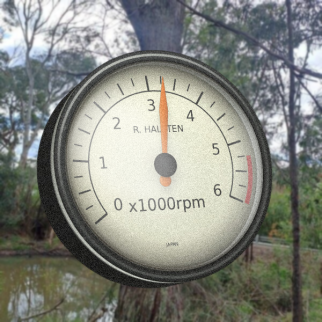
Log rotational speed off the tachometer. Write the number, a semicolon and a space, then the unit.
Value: 3250; rpm
